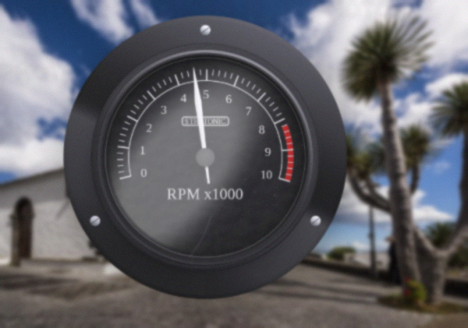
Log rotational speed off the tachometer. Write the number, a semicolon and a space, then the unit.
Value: 4600; rpm
